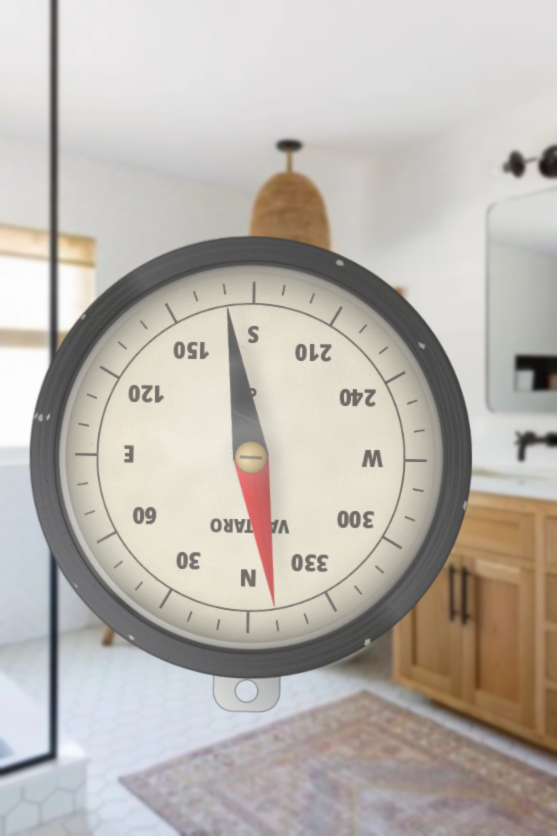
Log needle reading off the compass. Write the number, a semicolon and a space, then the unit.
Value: 350; °
